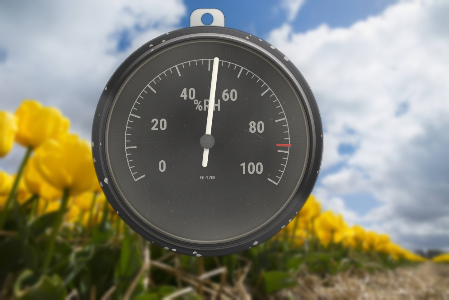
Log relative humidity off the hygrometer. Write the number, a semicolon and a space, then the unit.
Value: 52; %
